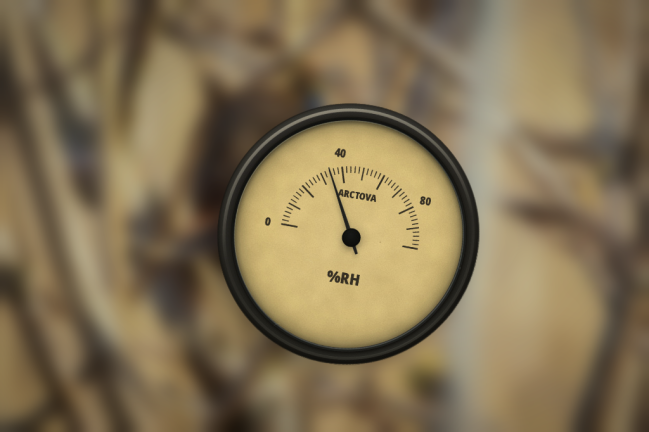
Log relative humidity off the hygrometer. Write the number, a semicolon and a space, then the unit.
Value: 34; %
